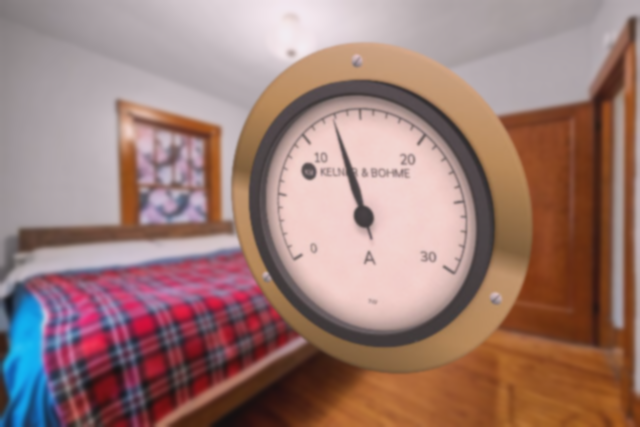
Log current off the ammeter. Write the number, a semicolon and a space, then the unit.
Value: 13; A
